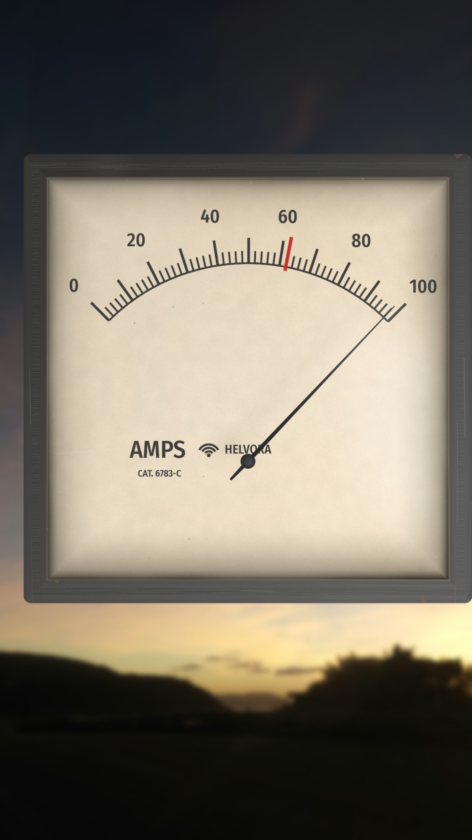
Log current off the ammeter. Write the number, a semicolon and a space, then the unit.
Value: 98; A
